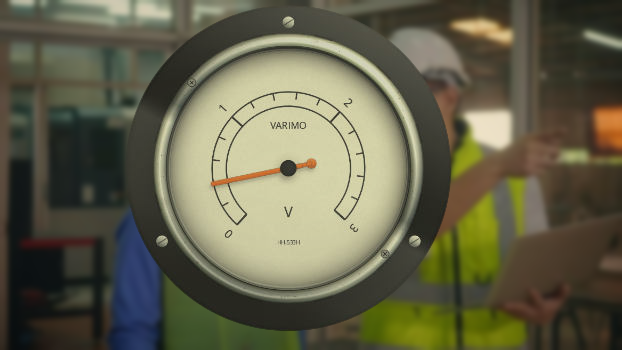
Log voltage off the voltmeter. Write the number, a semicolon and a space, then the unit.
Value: 0.4; V
